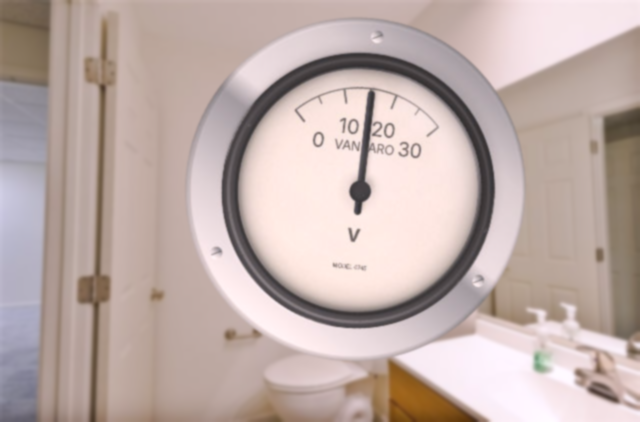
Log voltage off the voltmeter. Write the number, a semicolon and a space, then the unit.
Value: 15; V
